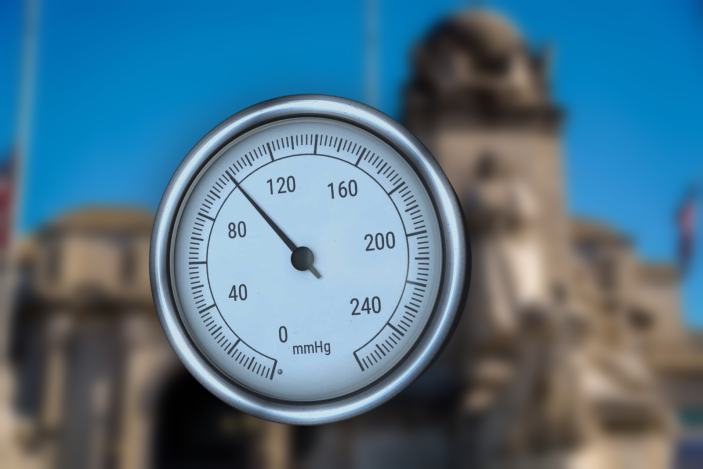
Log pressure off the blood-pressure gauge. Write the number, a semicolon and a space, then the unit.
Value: 100; mmHg
